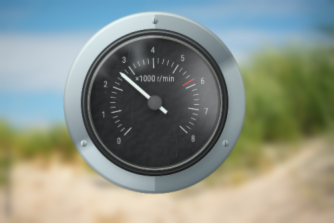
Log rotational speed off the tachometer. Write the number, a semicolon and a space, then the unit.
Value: 2600; rpm
